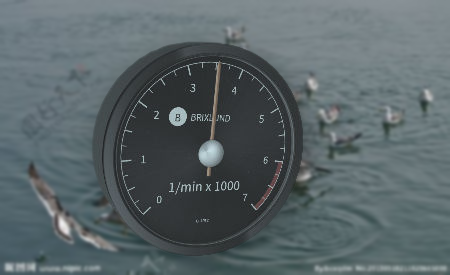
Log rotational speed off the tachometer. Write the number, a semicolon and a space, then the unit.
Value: 3500; rpm
